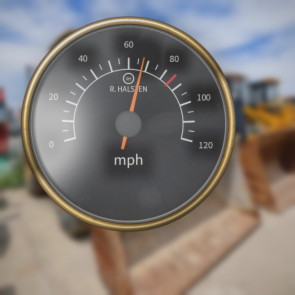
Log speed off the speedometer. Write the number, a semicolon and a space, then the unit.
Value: 67.5; mph
